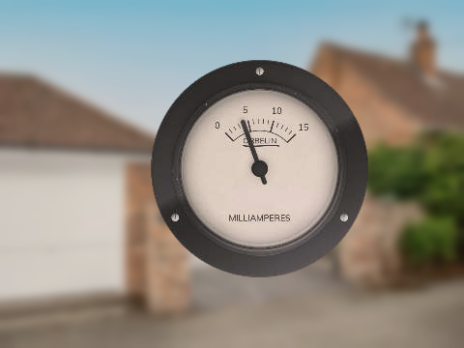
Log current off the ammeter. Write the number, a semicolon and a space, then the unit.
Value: 4; mA
